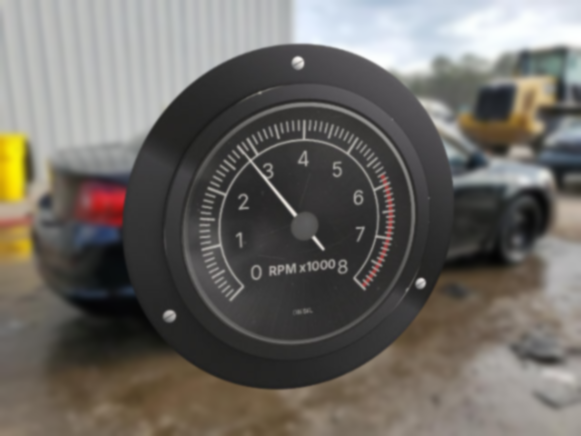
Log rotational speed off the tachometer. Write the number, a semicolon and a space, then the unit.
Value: 2800; rpm
